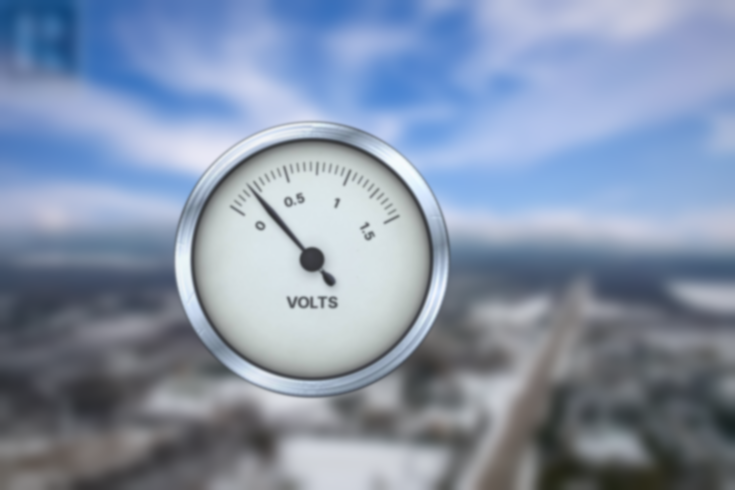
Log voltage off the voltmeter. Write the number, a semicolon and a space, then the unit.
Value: 0.2; V
